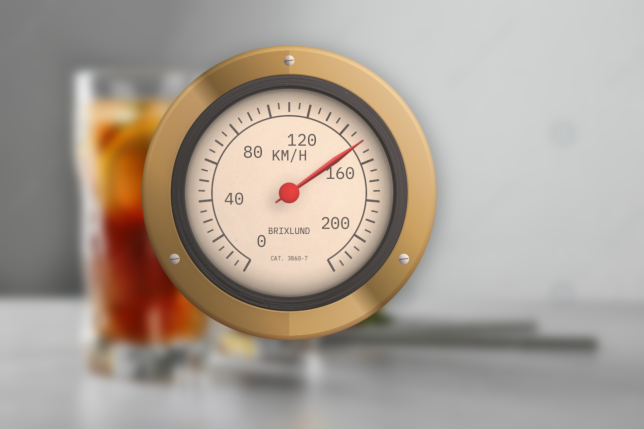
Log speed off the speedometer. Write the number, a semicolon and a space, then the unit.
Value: 150; km/h
